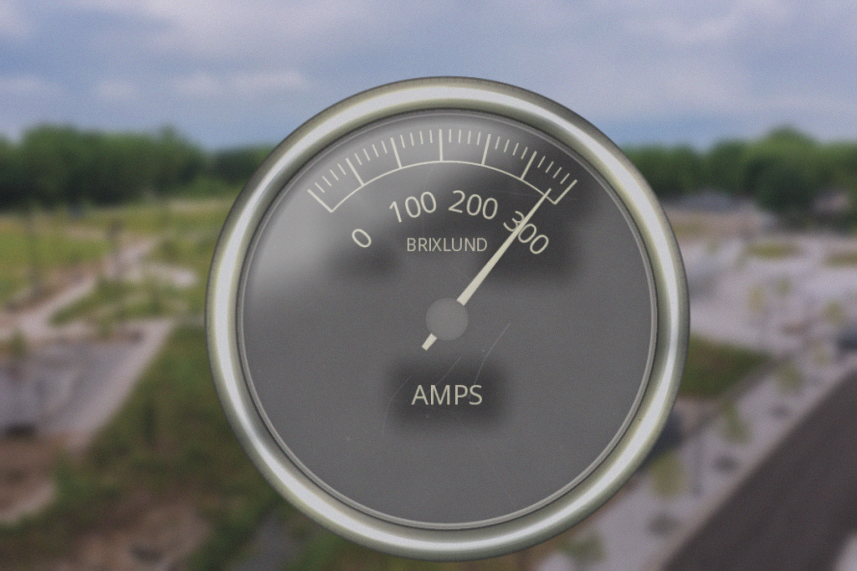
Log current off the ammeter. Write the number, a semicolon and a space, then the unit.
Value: 285; A
